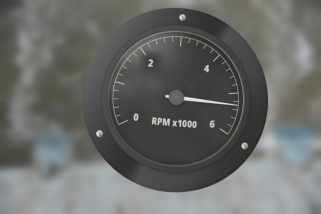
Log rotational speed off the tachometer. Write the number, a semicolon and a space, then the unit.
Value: 5300; rpm
